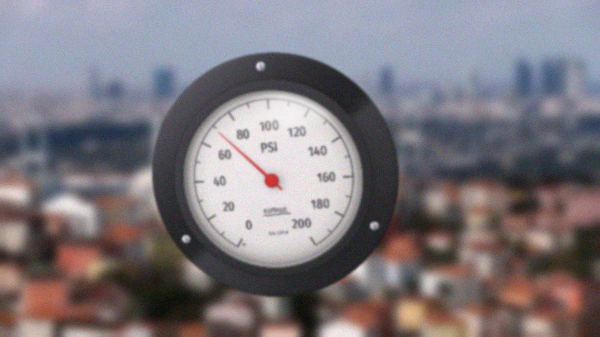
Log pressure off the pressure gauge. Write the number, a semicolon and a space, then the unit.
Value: 70; psi
